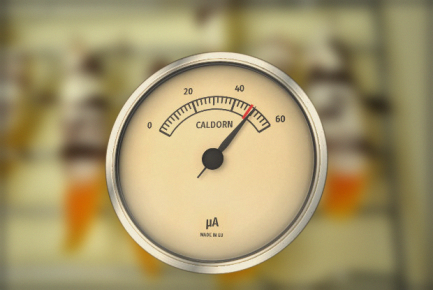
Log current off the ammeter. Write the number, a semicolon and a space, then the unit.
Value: 50; µA
